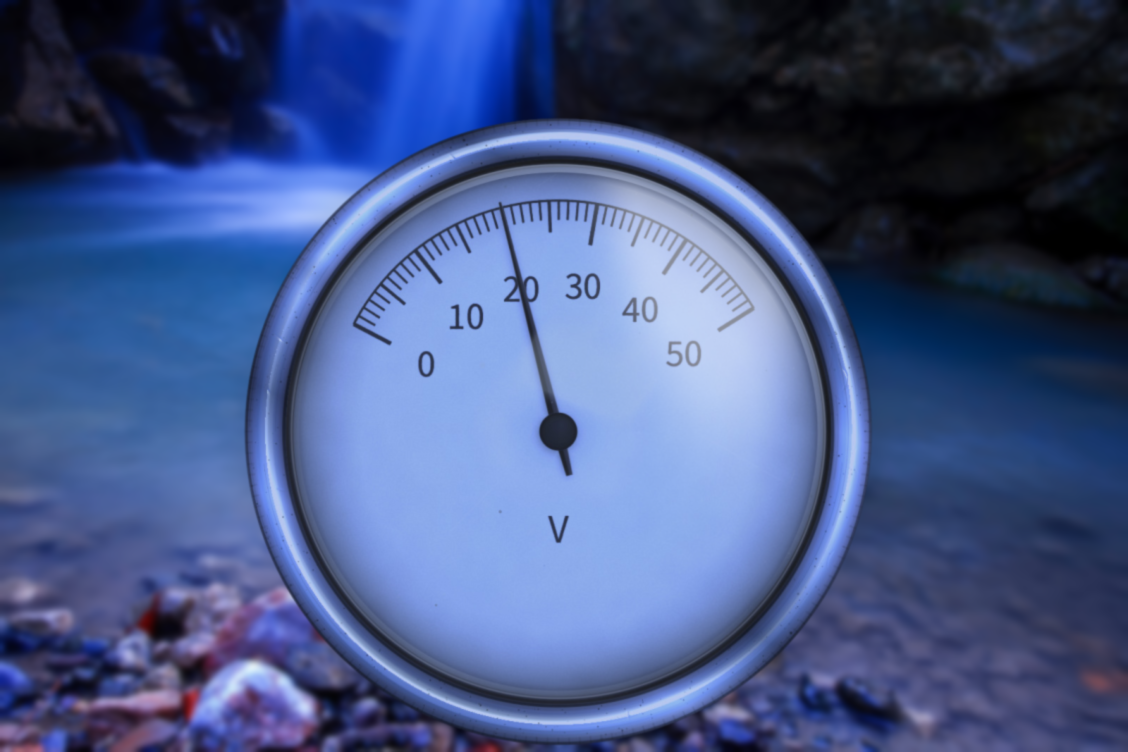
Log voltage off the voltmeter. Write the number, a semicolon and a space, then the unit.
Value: 20; V
